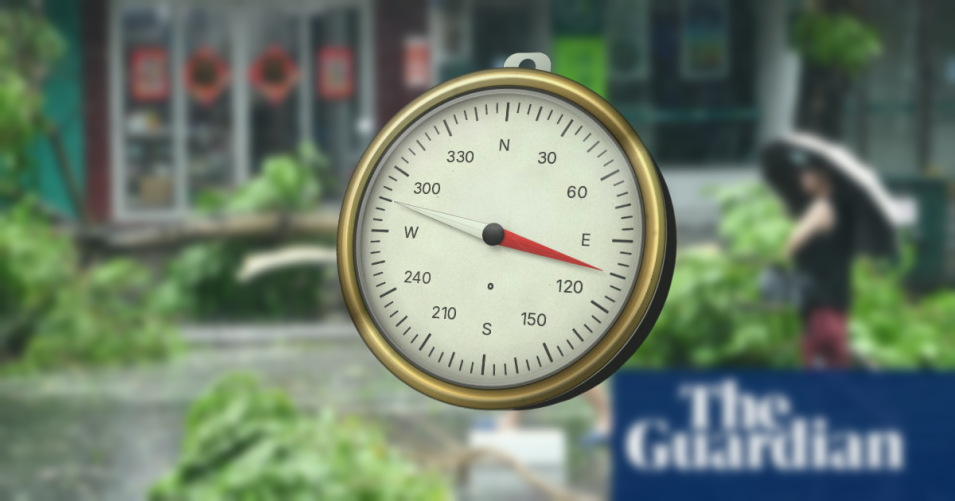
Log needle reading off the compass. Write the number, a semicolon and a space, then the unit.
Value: 105; °
